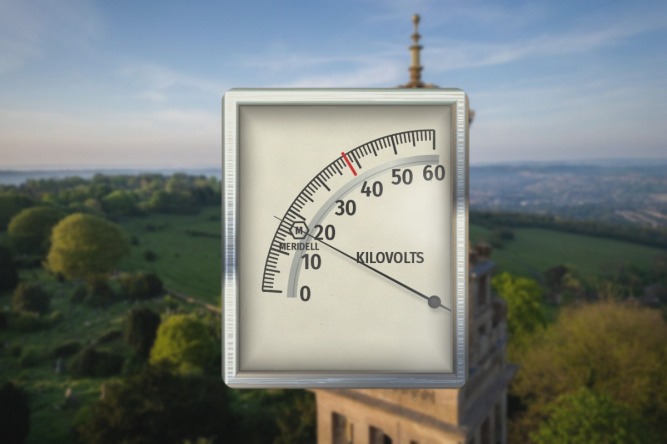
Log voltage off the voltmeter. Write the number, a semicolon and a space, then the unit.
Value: 17; kV
